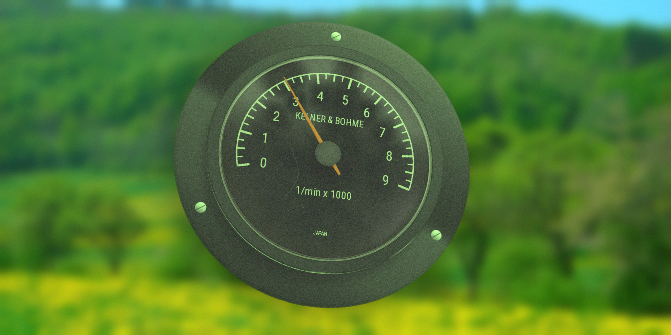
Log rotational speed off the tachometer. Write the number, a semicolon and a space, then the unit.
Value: 3000; rpm
